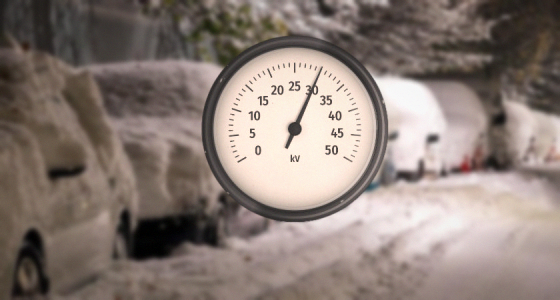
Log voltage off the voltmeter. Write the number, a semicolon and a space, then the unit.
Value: 30; kV
